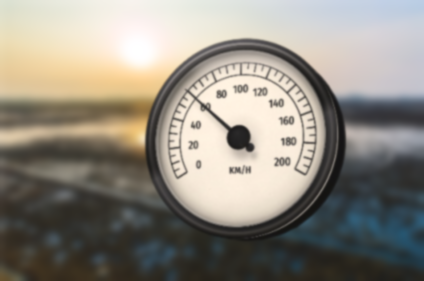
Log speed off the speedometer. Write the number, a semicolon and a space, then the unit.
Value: 60; km/h
